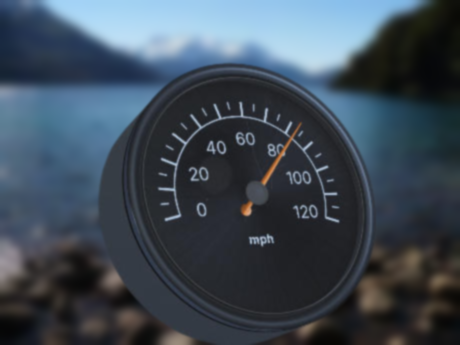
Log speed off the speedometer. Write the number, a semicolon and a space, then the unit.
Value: 82.5; mph
